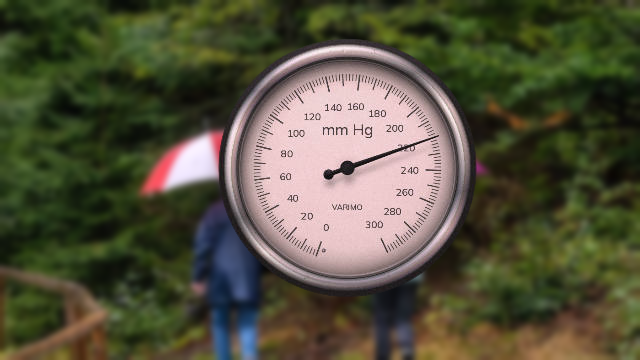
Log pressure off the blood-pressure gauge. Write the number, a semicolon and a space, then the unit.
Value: 220; mmHg
